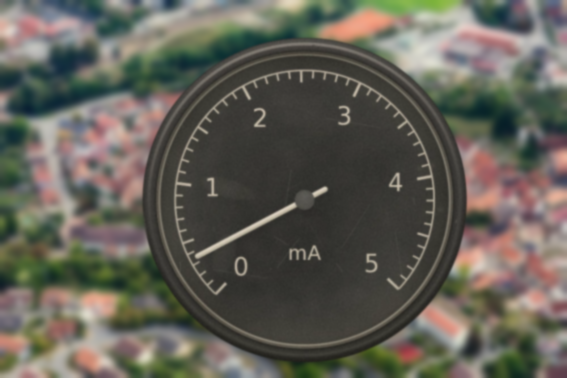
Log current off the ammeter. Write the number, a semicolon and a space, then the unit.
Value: 0.35; mA
